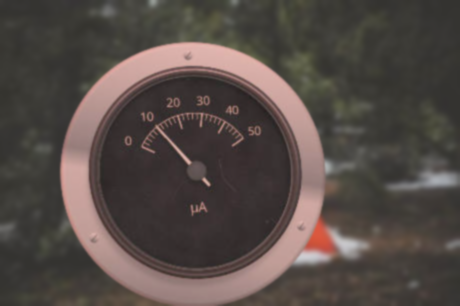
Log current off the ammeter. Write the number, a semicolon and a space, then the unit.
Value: 10; µA
